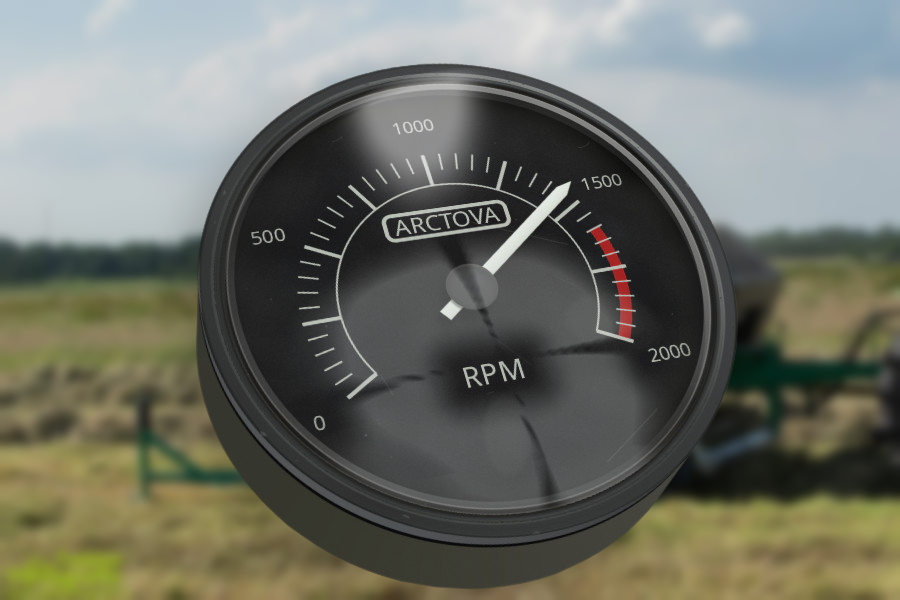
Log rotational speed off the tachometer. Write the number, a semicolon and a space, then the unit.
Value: 1450; rpm
